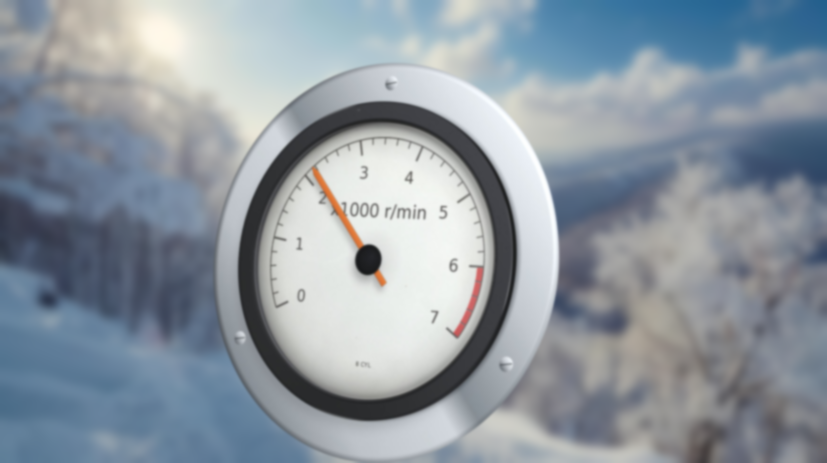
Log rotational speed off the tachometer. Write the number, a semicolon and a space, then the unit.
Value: 2200; rpm
